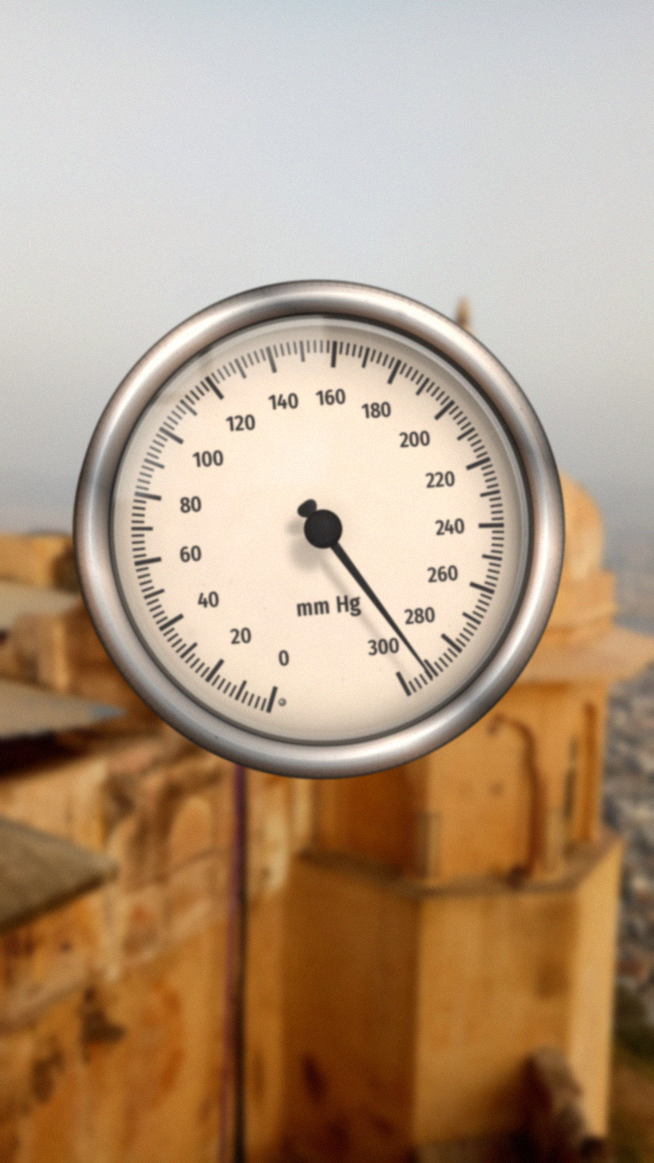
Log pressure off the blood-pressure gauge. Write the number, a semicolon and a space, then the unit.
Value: 292; mmHg
